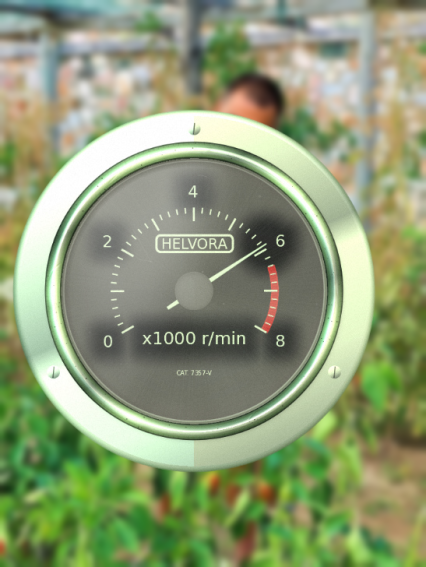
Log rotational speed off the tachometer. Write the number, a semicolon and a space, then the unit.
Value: 5900; rpm
